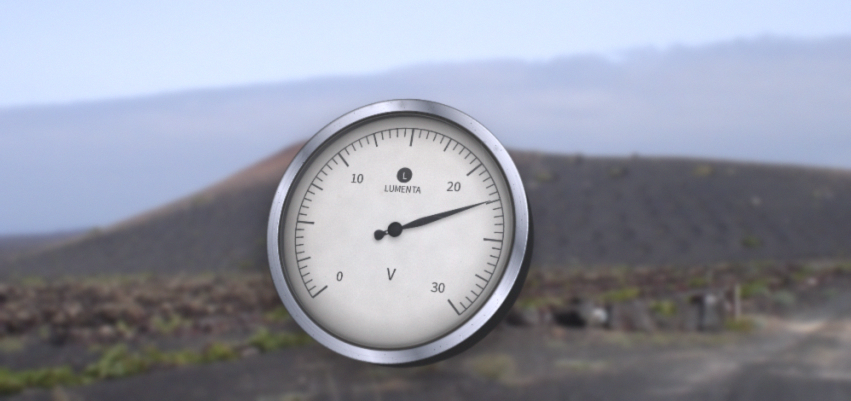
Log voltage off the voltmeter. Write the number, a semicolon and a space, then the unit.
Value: 22.5; V
